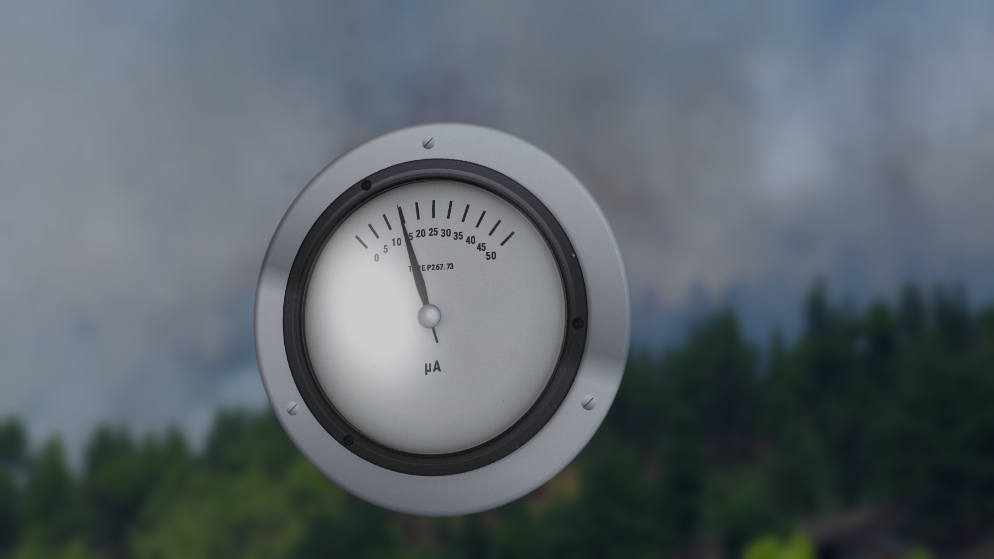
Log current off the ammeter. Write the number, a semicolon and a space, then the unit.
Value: 15; µA
